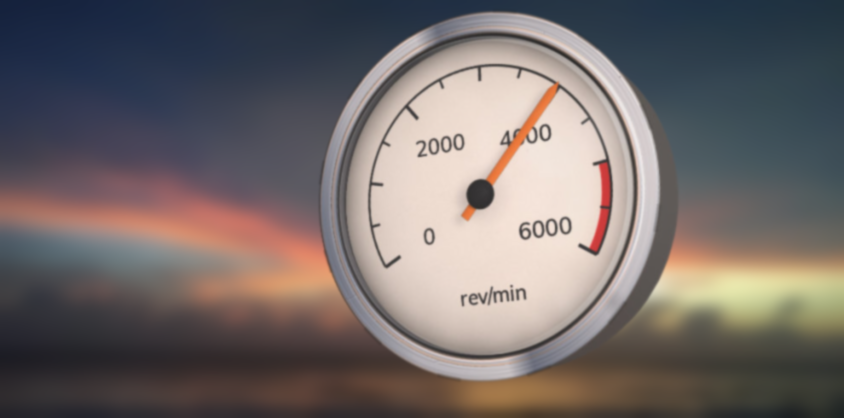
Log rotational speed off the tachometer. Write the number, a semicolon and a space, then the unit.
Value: 4000; rpm
